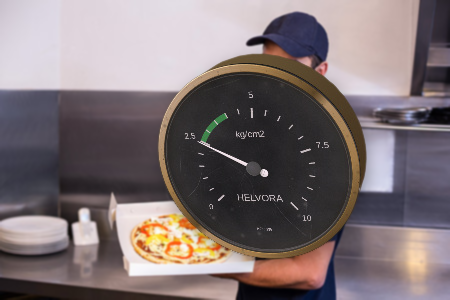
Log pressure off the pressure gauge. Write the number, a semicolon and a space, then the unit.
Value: 2.5; kg/cm²
